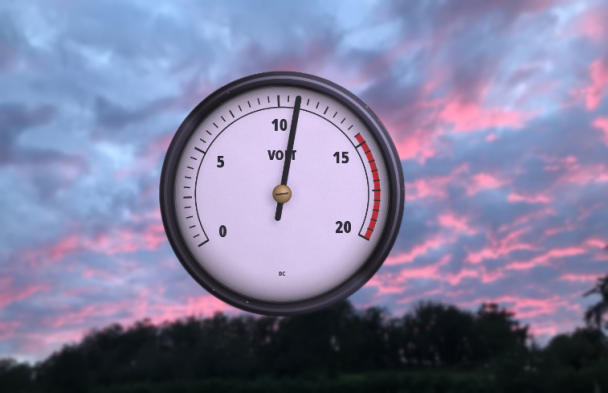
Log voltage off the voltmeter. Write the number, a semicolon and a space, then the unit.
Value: 11; V
